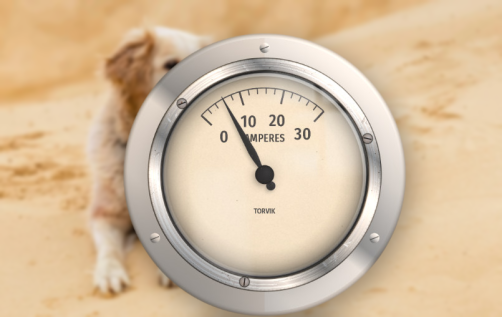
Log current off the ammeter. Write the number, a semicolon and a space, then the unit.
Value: 6; A
